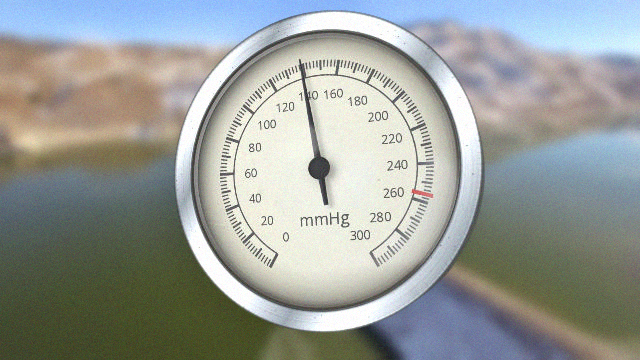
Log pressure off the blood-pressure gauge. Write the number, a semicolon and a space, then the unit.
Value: 140; mmHg
